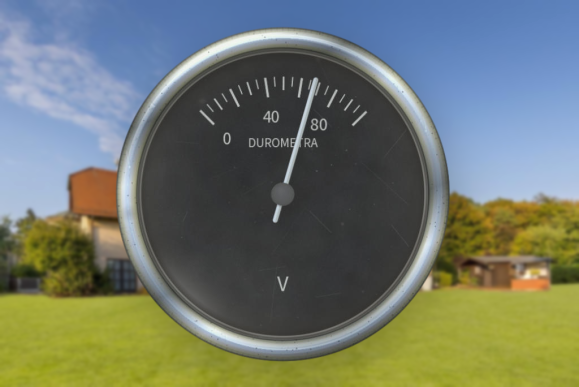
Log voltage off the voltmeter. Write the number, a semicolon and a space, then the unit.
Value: 67.5; V
